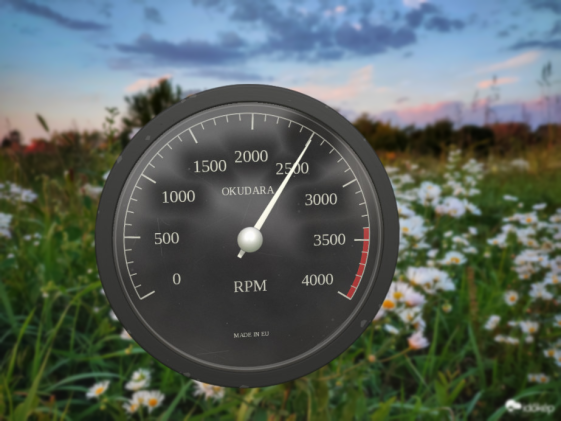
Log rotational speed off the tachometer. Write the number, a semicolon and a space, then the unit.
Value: 2500; rpm
